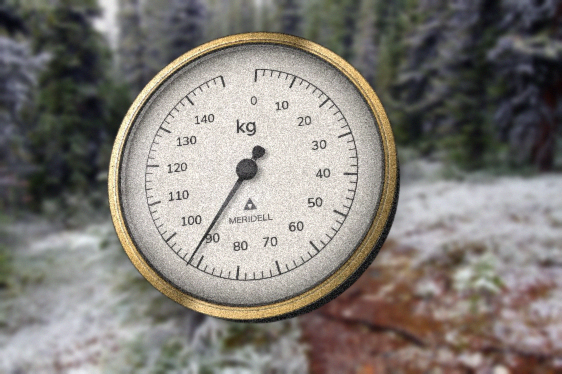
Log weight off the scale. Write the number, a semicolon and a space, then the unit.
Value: 92; kg
